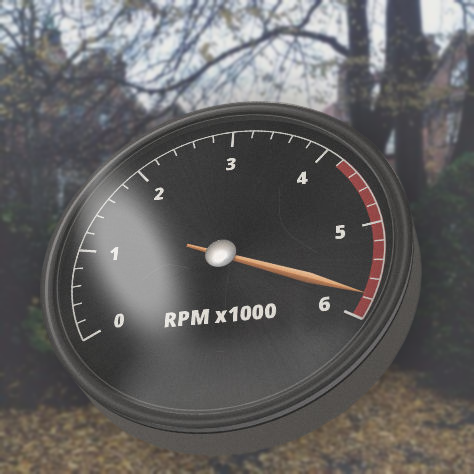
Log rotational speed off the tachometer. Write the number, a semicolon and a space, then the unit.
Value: 5800; rpm
